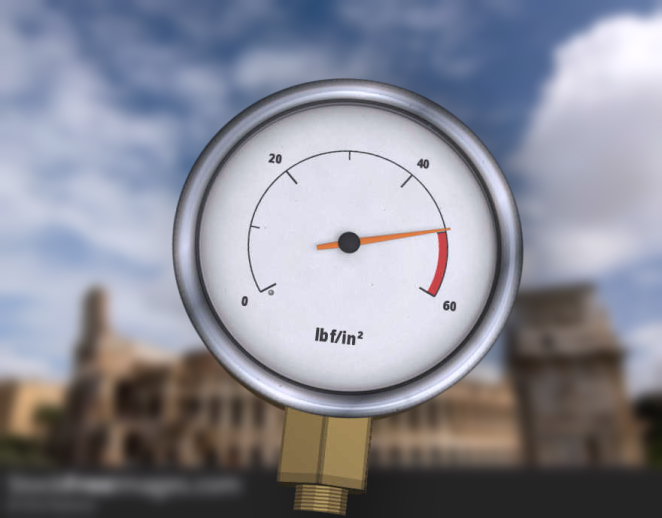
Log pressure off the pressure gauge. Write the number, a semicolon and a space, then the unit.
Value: 50; psi
